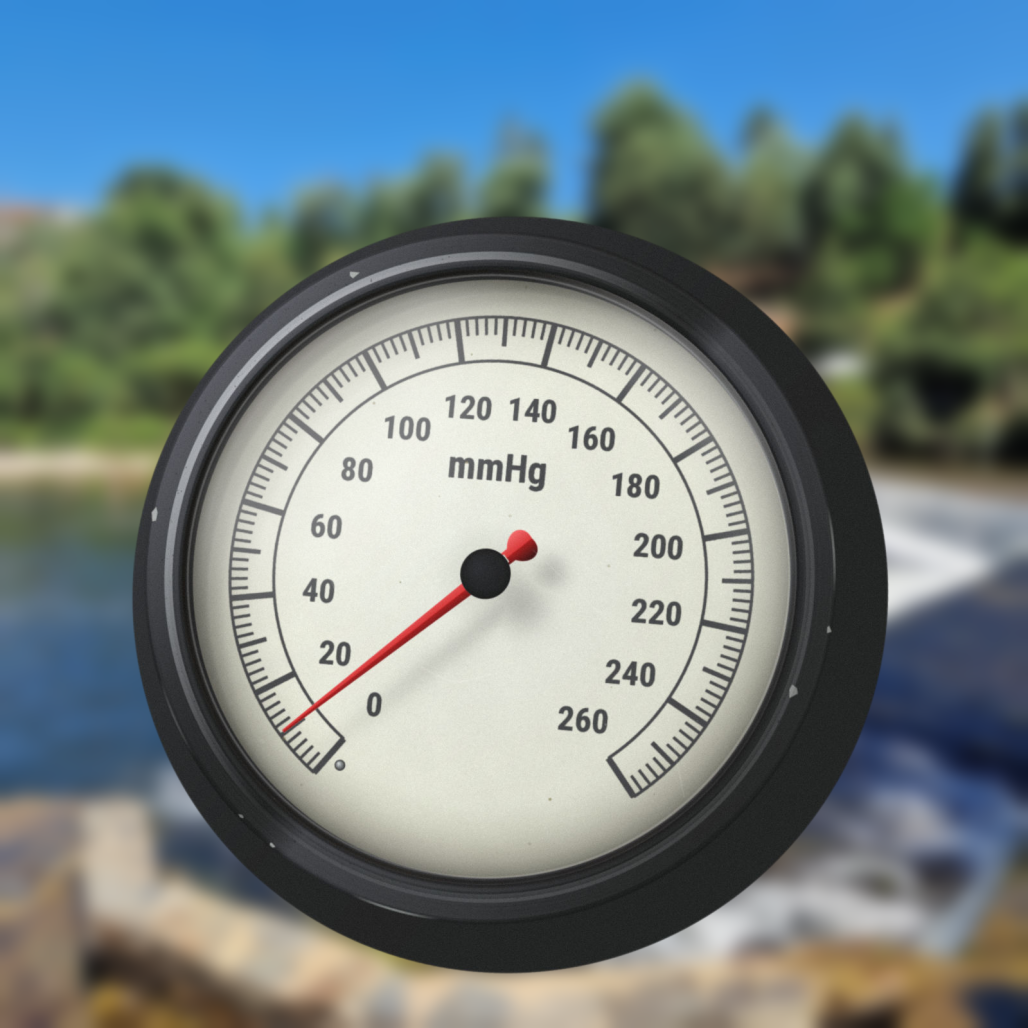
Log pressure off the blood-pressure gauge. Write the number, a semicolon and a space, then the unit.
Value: 10; mmHg
